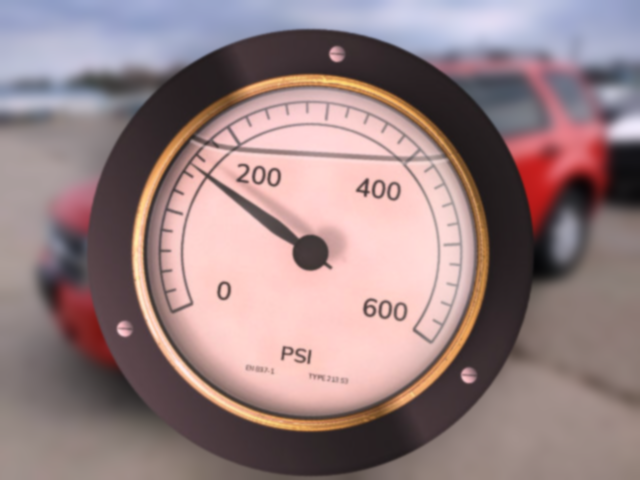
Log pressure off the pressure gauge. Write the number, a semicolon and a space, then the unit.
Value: 150; psi
